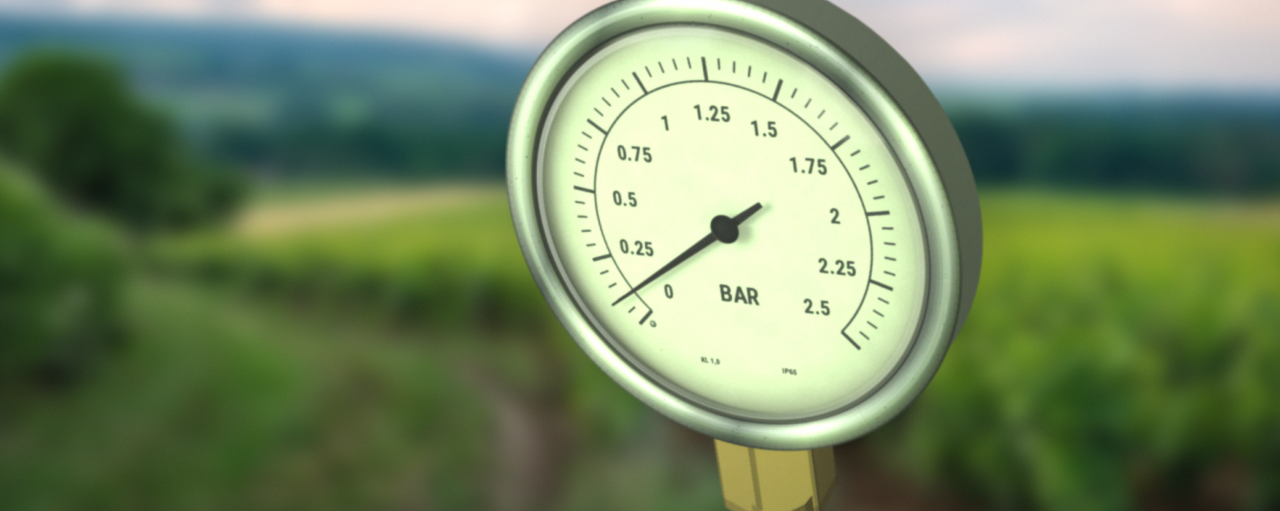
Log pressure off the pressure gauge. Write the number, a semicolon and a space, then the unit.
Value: 0.1; bar
